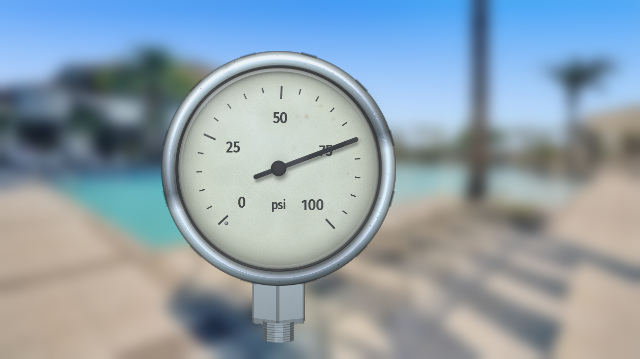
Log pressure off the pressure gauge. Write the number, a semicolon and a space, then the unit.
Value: 75; psi
